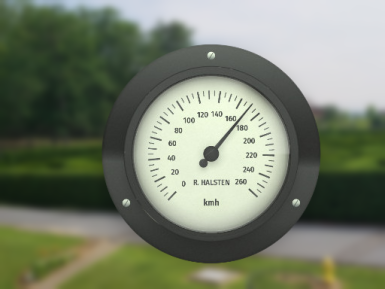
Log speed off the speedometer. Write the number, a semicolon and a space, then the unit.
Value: 170; km/h
